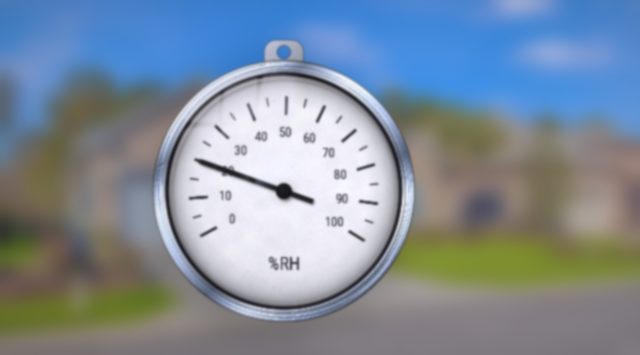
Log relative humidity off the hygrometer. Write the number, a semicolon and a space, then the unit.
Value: 20; %
